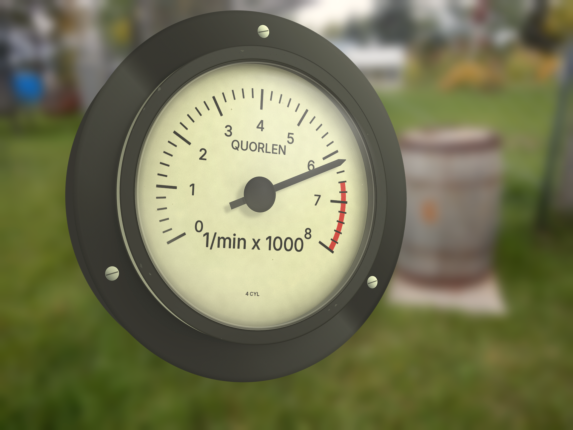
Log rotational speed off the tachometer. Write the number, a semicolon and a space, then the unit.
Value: 6200; rpm
